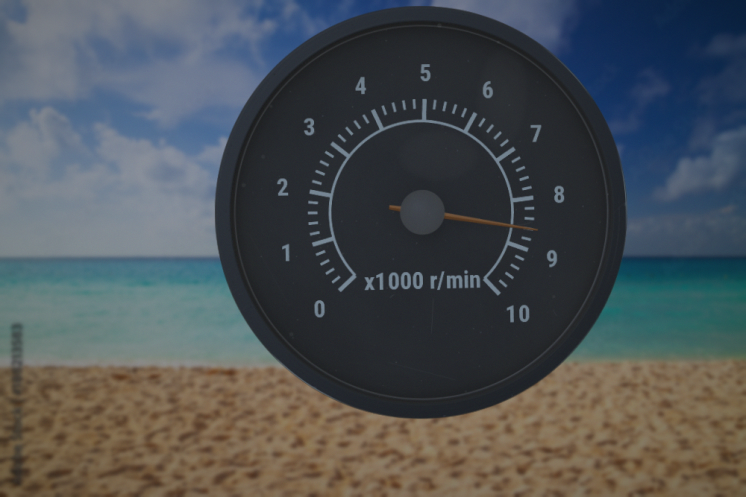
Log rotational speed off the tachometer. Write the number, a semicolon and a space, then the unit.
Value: 8600; rpm
